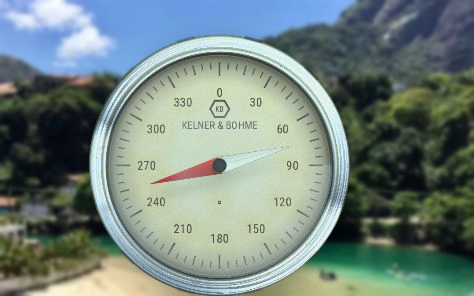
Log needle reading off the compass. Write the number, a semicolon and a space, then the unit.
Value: 255; °
